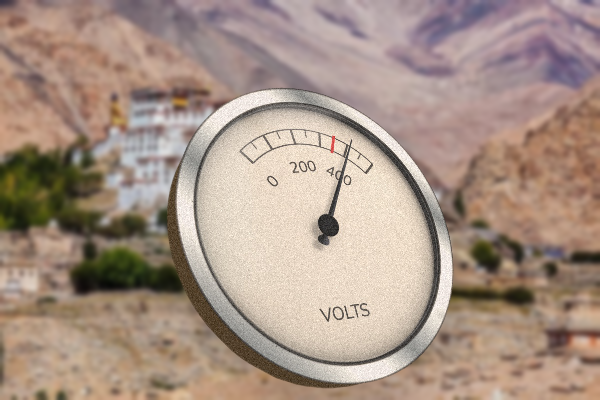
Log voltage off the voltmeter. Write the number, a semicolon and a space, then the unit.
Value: 400; V
